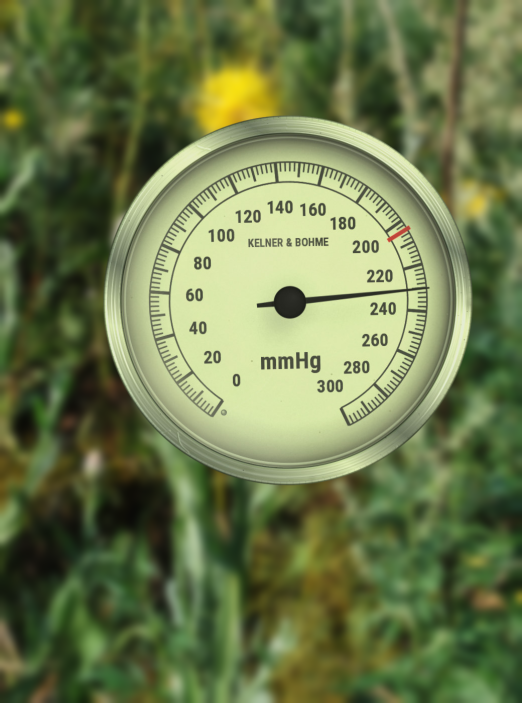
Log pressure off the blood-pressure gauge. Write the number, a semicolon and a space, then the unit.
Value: 230; mmHg
